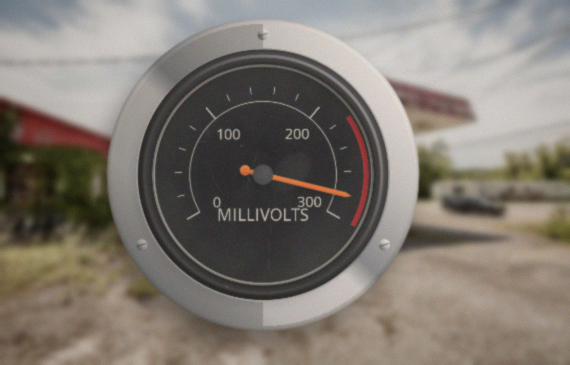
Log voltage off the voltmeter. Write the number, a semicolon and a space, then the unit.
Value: 280; mV
